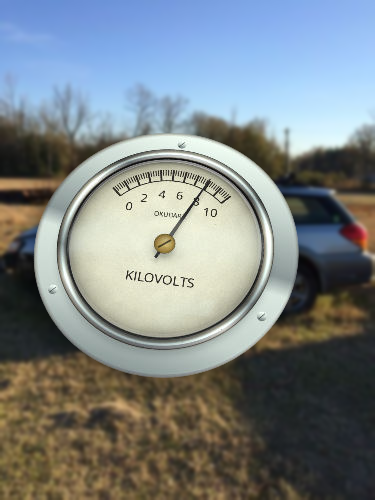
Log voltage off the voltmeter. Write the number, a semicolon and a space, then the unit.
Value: 8; kV
